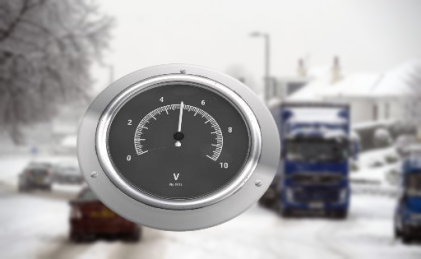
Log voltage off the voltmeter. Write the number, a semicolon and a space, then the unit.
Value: 5; V
